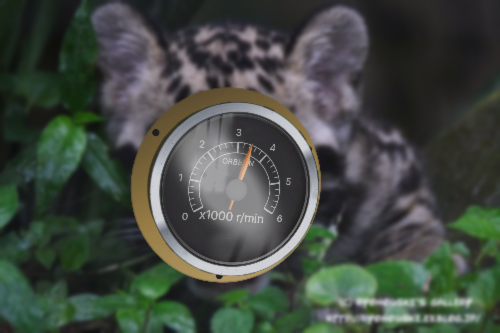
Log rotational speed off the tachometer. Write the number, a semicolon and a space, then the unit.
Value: 3400; rpm
